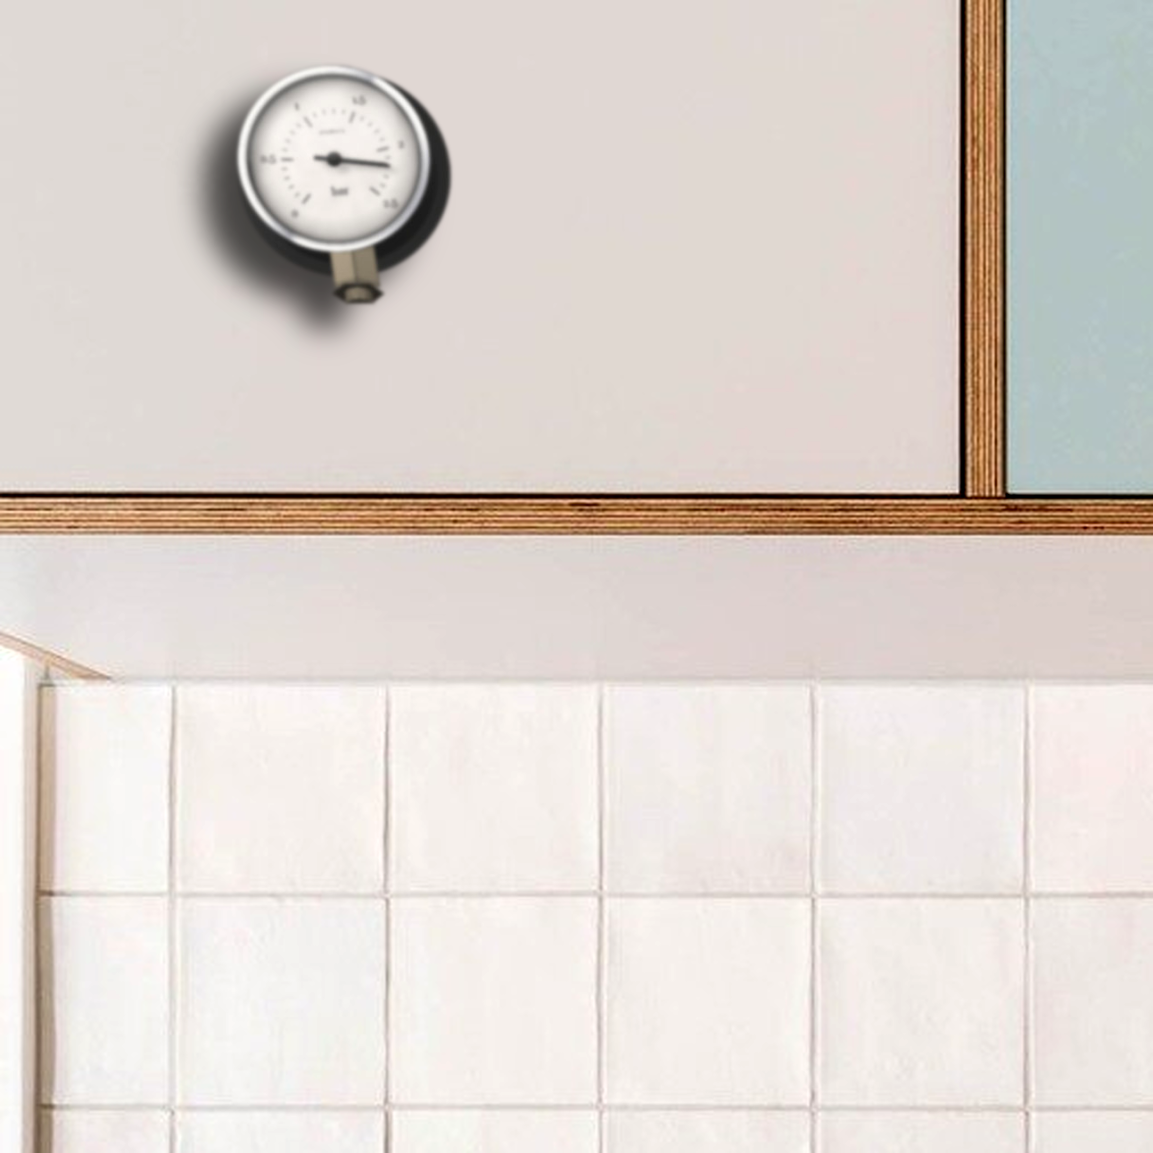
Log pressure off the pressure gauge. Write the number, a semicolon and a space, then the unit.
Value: 2.2; bar
